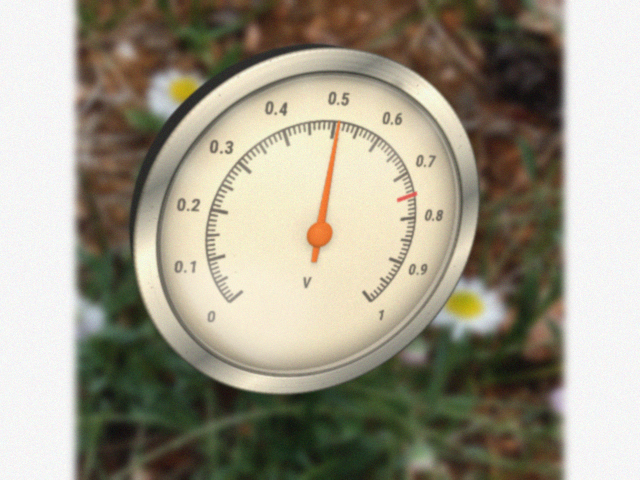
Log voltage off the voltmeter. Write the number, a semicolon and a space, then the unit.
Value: 0.5; V
